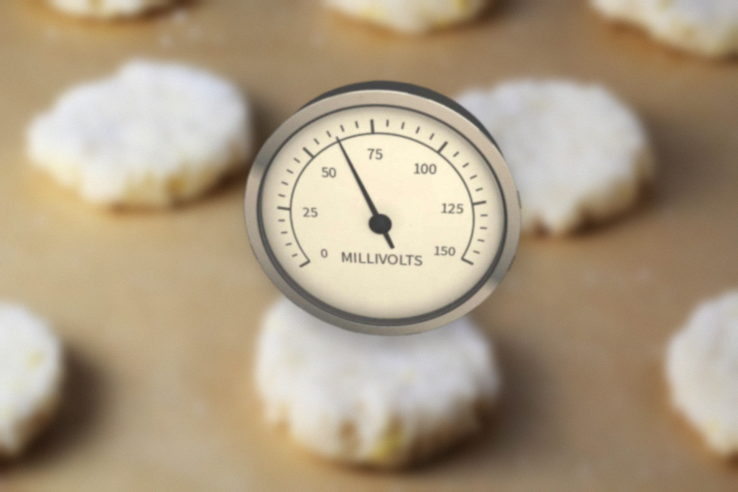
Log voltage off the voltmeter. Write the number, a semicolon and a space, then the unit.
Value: 62.5; mV
